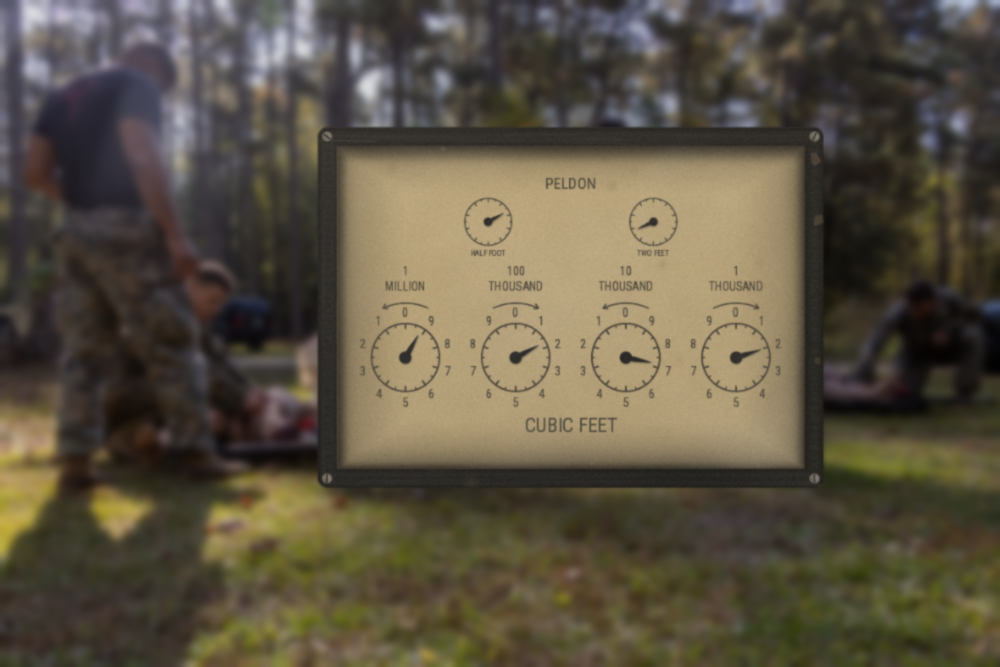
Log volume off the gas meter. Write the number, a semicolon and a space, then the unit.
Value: 917200; ft³
